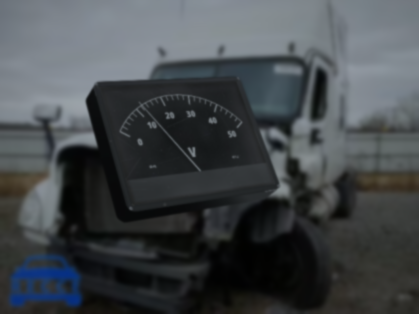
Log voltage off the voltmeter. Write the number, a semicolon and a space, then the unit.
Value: 12; V
